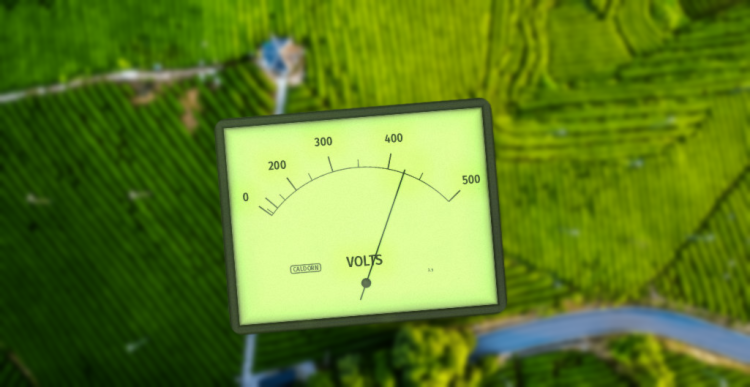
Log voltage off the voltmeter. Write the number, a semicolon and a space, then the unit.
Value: 425; V
